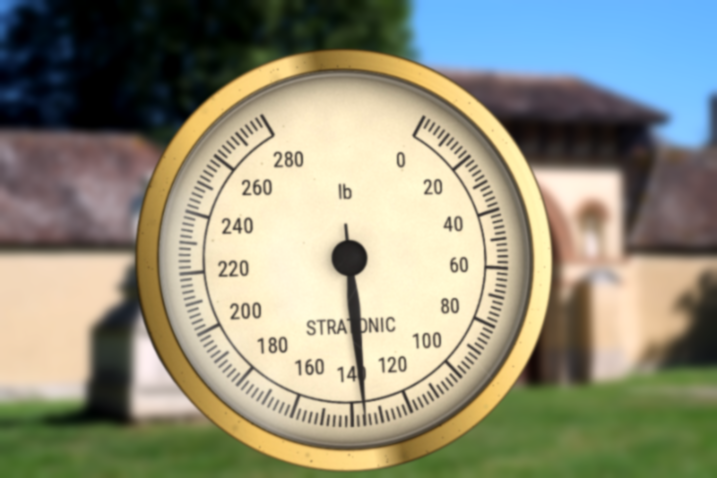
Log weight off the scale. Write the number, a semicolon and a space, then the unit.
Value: 136; lb
